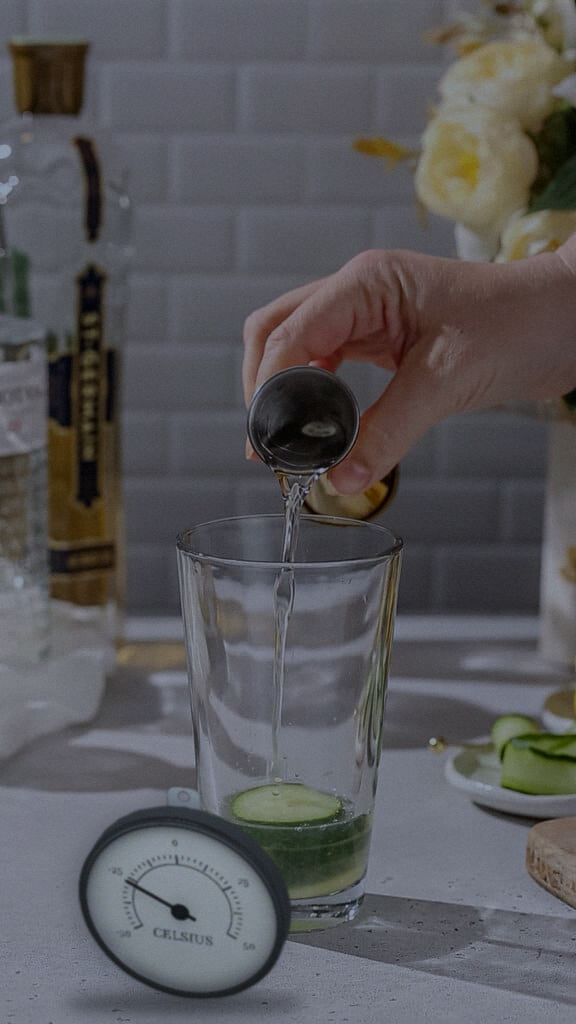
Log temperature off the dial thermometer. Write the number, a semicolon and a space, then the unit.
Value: -25; °C
